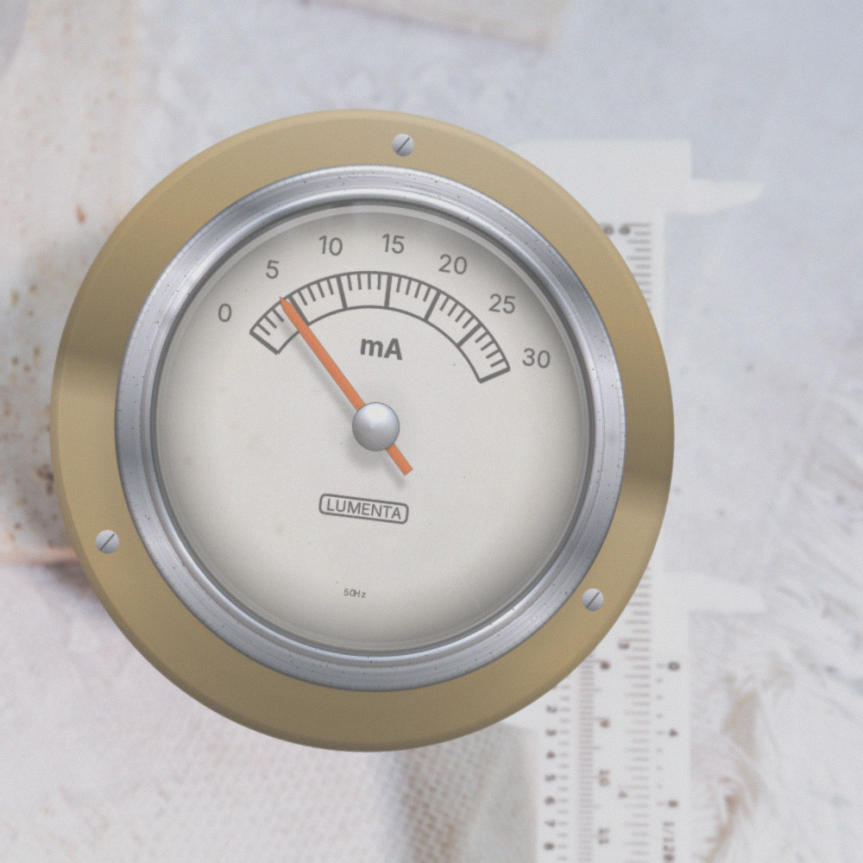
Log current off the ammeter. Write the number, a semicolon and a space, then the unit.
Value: 4; mA
